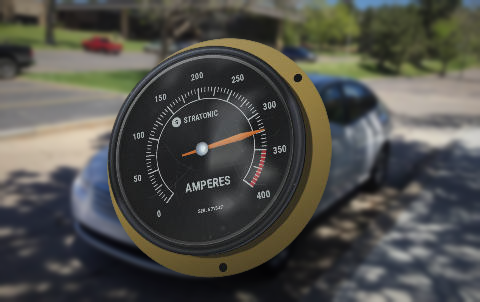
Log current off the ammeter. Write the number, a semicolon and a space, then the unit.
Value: 325; A
